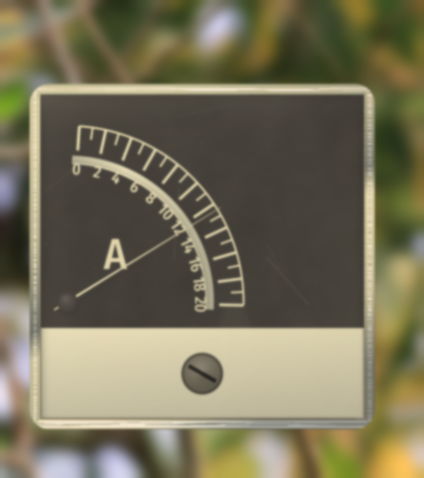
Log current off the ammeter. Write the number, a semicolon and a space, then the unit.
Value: 12.5; A
